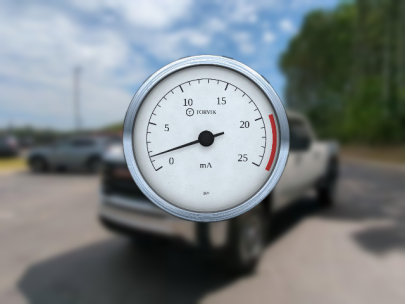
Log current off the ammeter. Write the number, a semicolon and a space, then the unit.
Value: 1.5; mA
